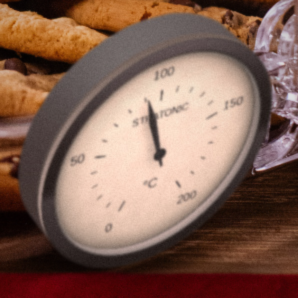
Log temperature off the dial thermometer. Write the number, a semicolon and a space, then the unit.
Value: 90; °C
